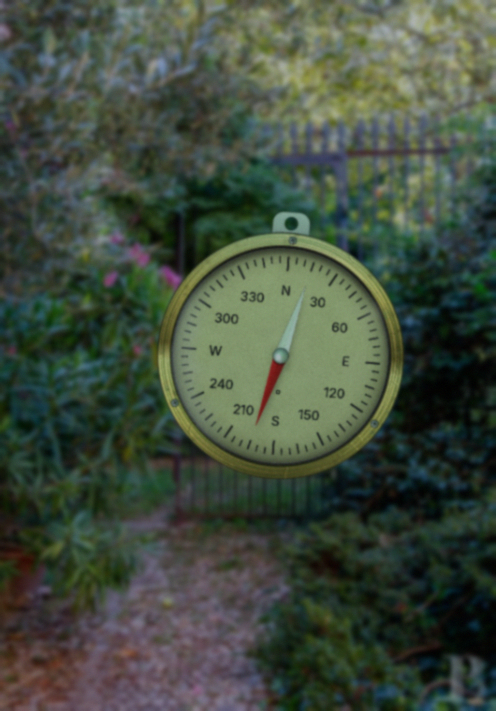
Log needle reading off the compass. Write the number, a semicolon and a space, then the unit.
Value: 195; °
